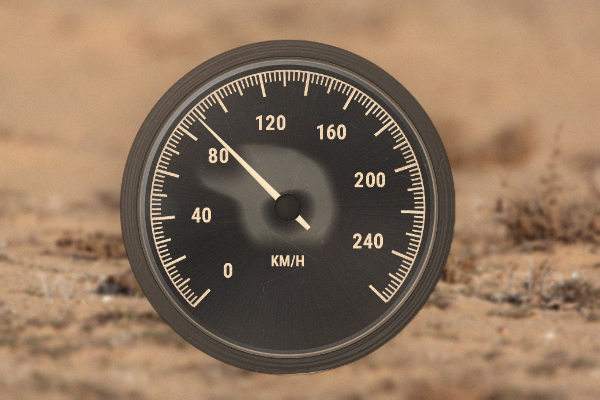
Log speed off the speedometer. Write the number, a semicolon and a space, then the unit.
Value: 88; km/h
